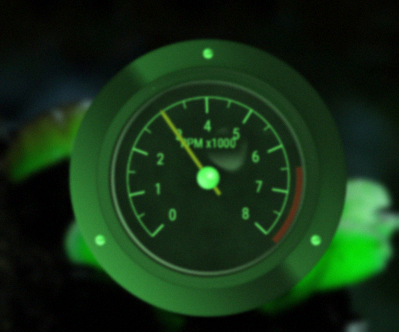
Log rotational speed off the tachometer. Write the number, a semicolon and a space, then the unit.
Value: 3000; rpm
